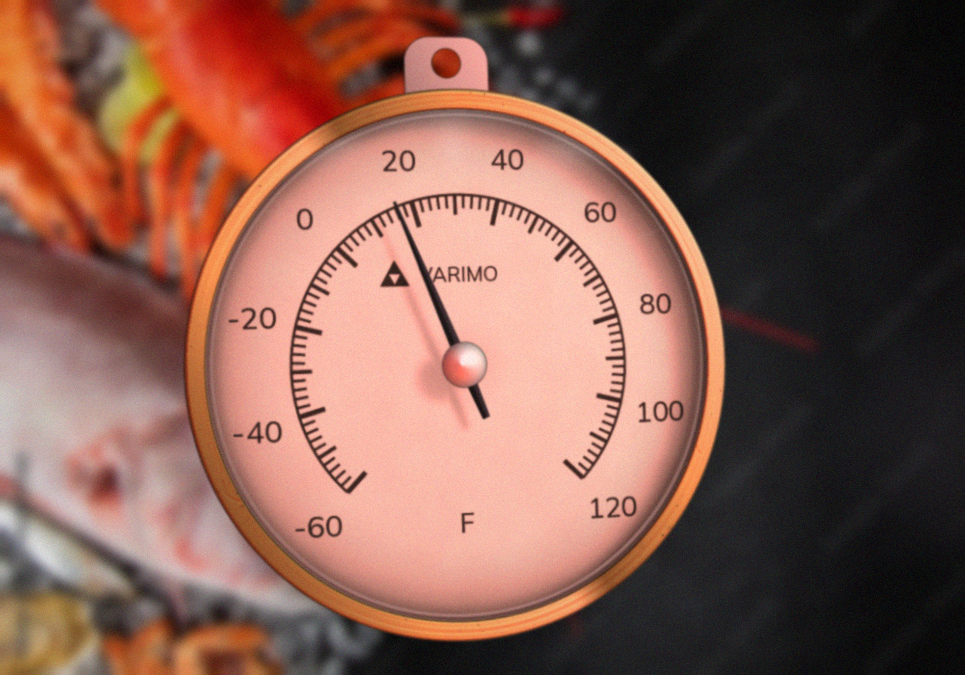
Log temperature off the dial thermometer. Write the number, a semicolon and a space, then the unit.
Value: 16; °F
